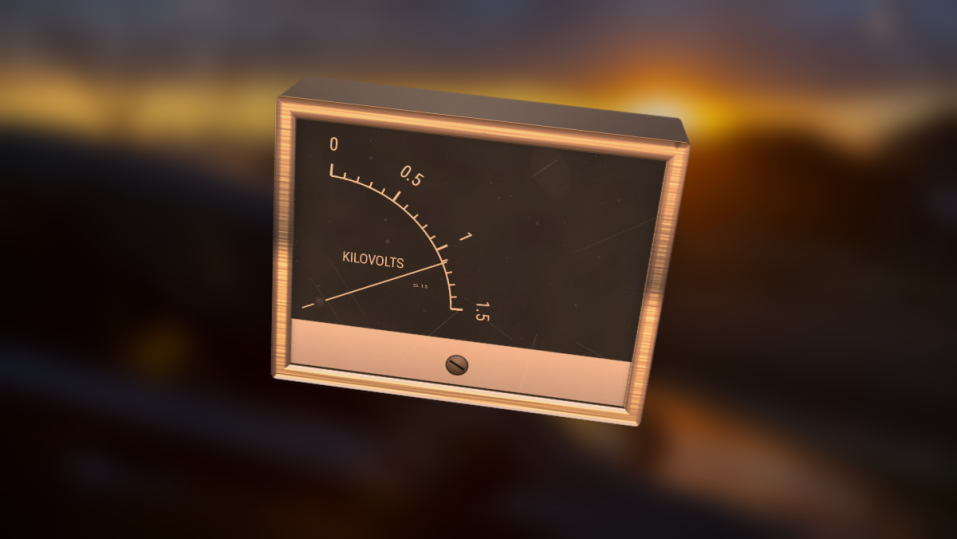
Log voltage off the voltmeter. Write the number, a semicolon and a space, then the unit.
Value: 1.1; kV
